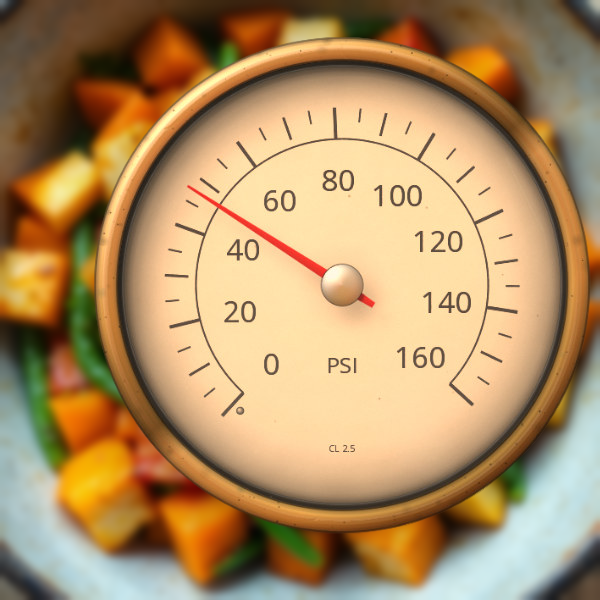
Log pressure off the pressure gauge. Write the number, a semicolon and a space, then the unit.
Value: 47.5; psi
